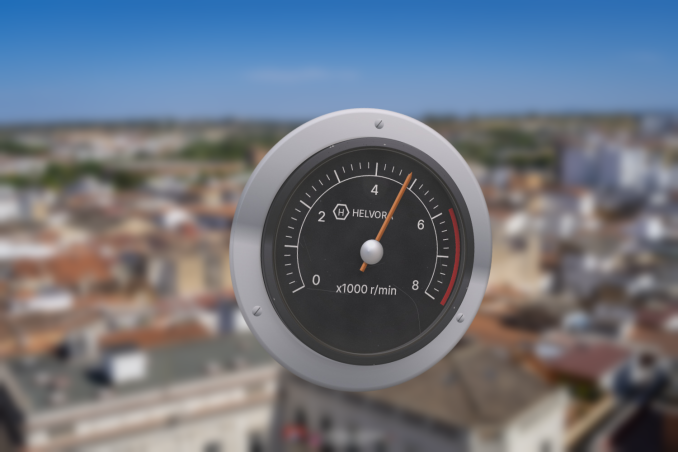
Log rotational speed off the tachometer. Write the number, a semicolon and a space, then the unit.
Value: 4800; rpm
